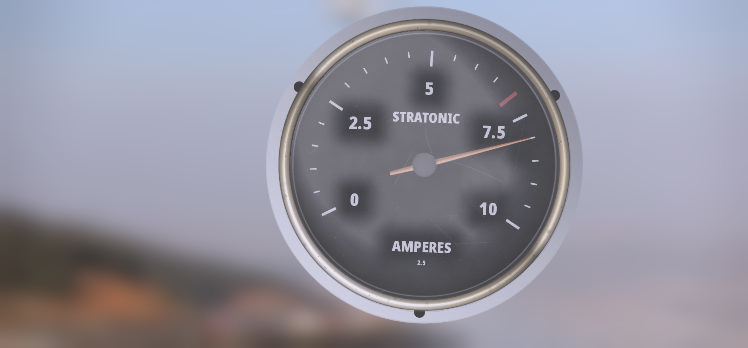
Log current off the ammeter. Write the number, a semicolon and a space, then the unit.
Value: 8; A
